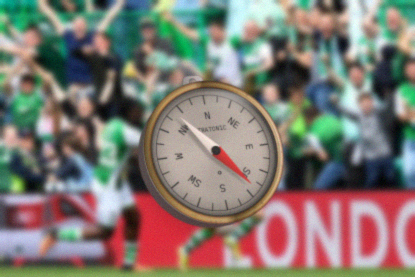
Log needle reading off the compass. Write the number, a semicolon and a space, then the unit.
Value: 142.5; °
